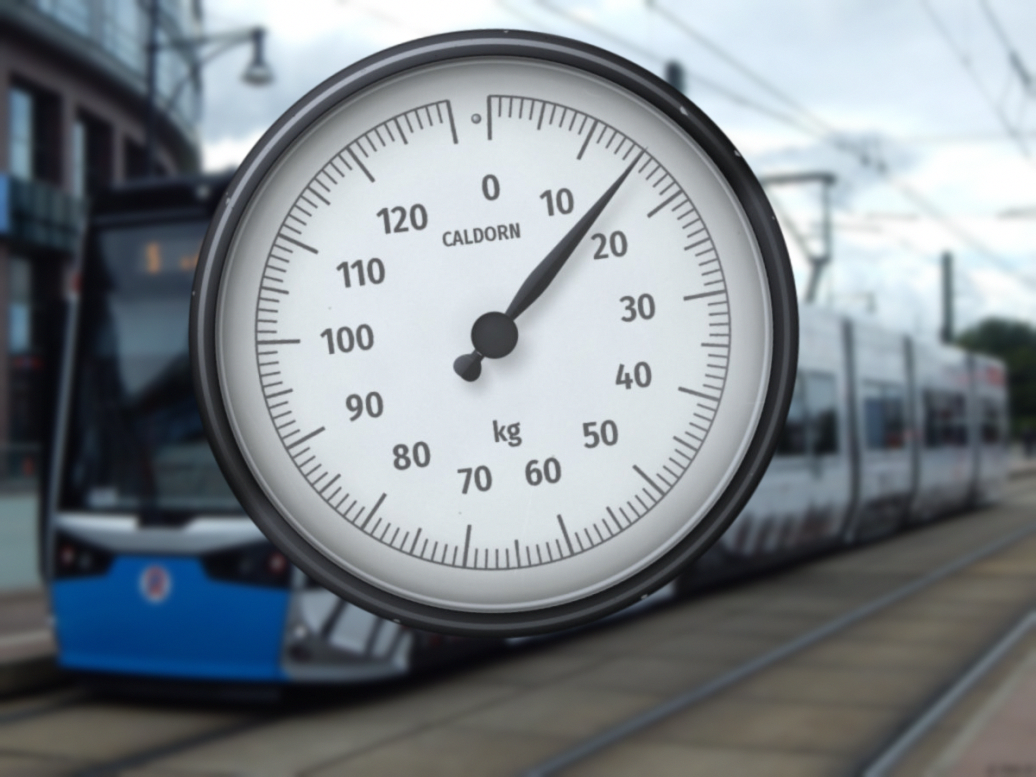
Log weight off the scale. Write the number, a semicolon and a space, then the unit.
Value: 15; kg
